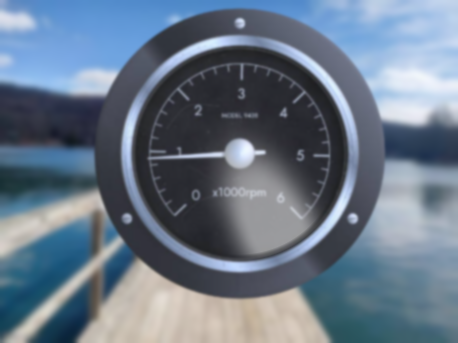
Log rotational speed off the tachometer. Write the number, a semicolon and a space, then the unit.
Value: 900; rpm
